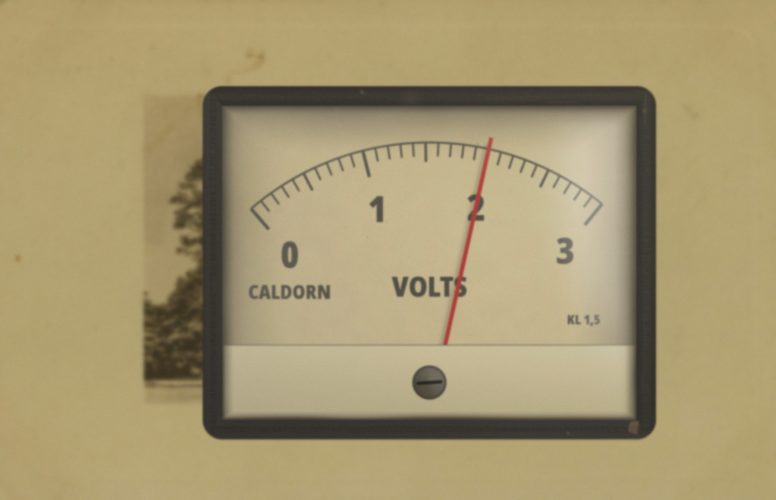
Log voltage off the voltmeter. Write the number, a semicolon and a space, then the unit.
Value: 2; V
